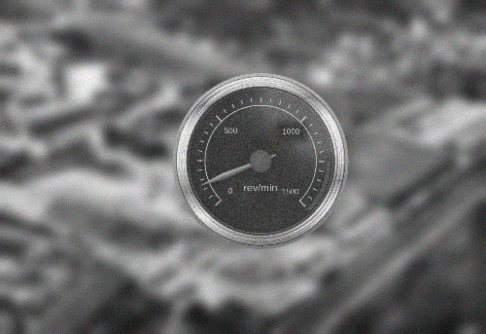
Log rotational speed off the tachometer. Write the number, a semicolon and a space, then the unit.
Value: 125; rpm
